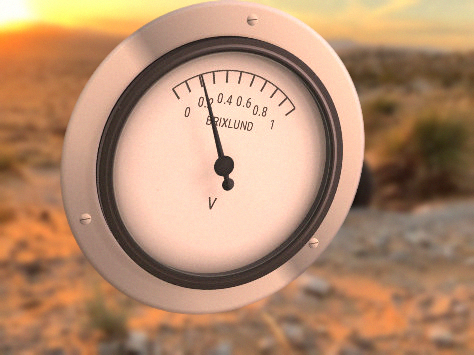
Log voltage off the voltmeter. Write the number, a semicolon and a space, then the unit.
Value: 0.2; V
